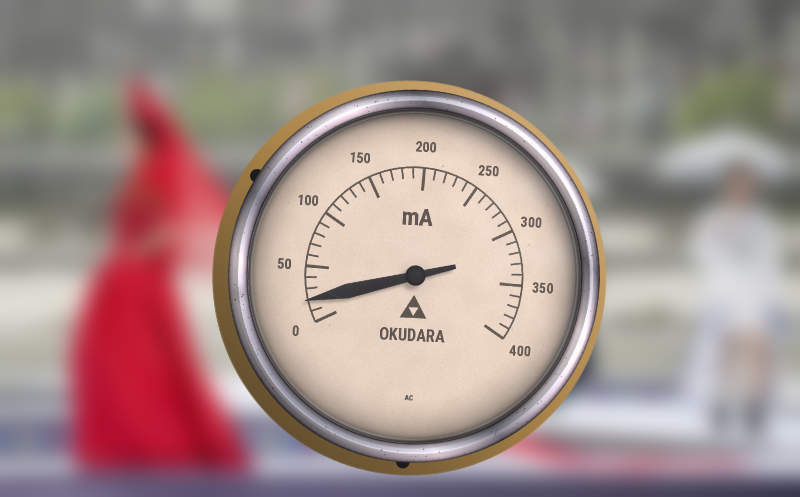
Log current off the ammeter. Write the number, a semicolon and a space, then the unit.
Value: 20; mA
